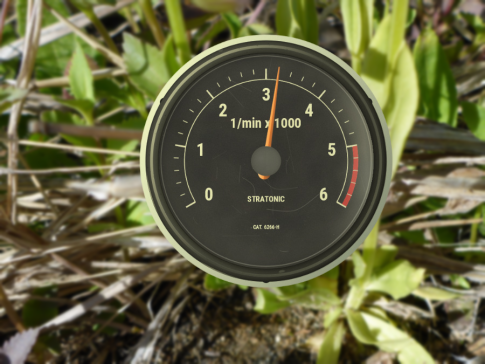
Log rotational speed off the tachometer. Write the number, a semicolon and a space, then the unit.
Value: 3200; rpm
